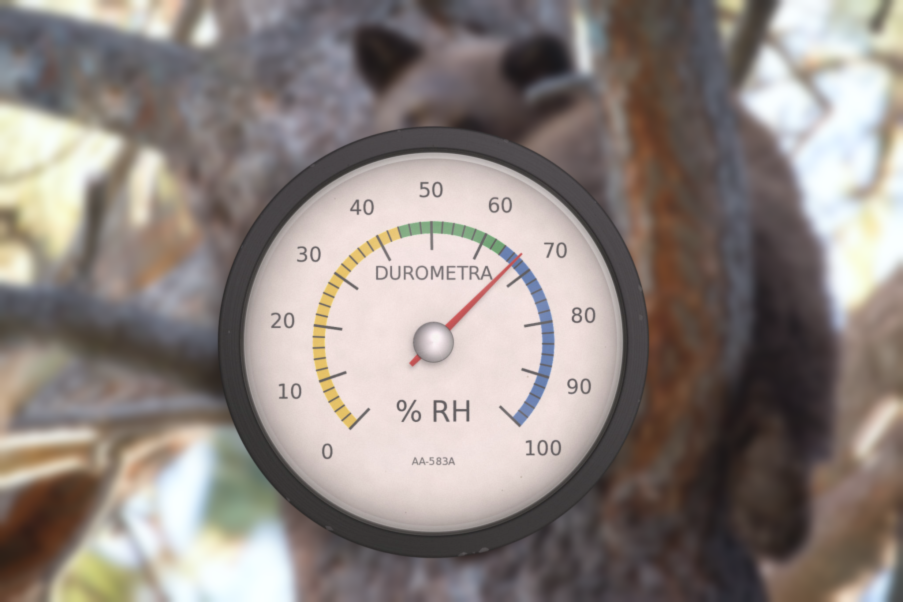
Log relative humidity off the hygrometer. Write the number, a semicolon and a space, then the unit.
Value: 67; %
